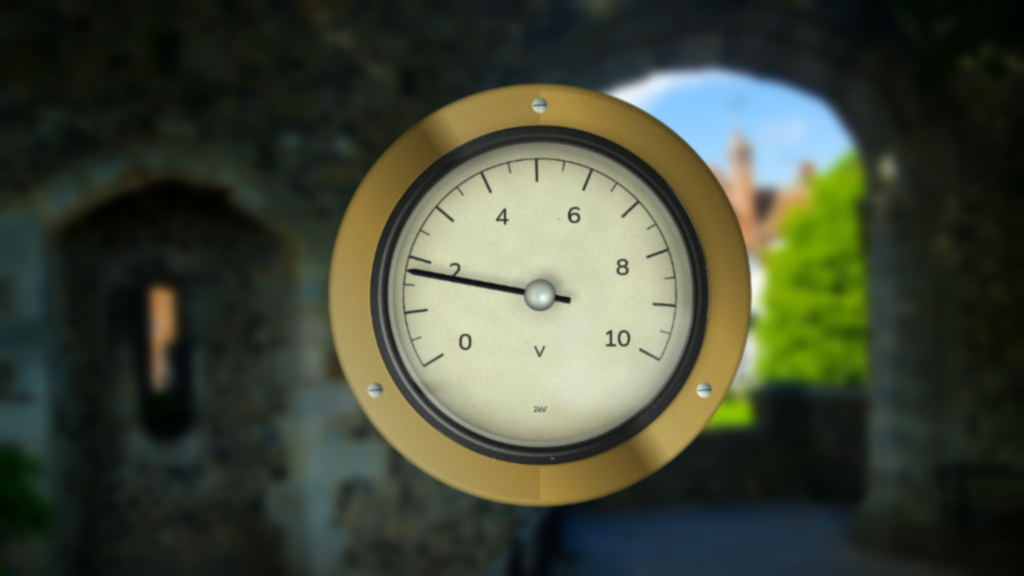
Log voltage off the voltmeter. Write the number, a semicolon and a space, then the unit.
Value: 1.75; V
